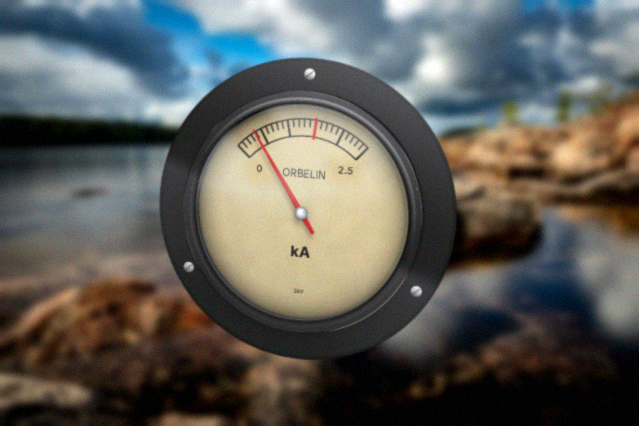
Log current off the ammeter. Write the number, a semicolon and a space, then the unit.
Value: 0.4; kA
